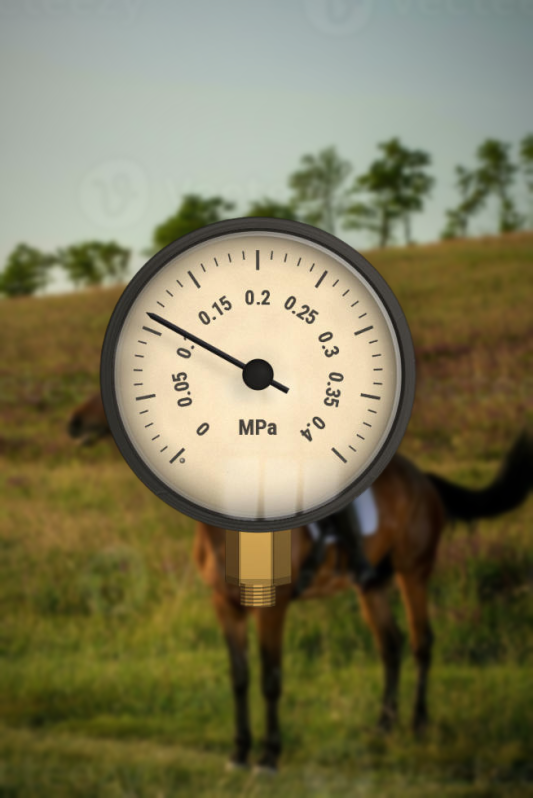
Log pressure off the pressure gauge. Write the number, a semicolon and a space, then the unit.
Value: 0.11; MPa
